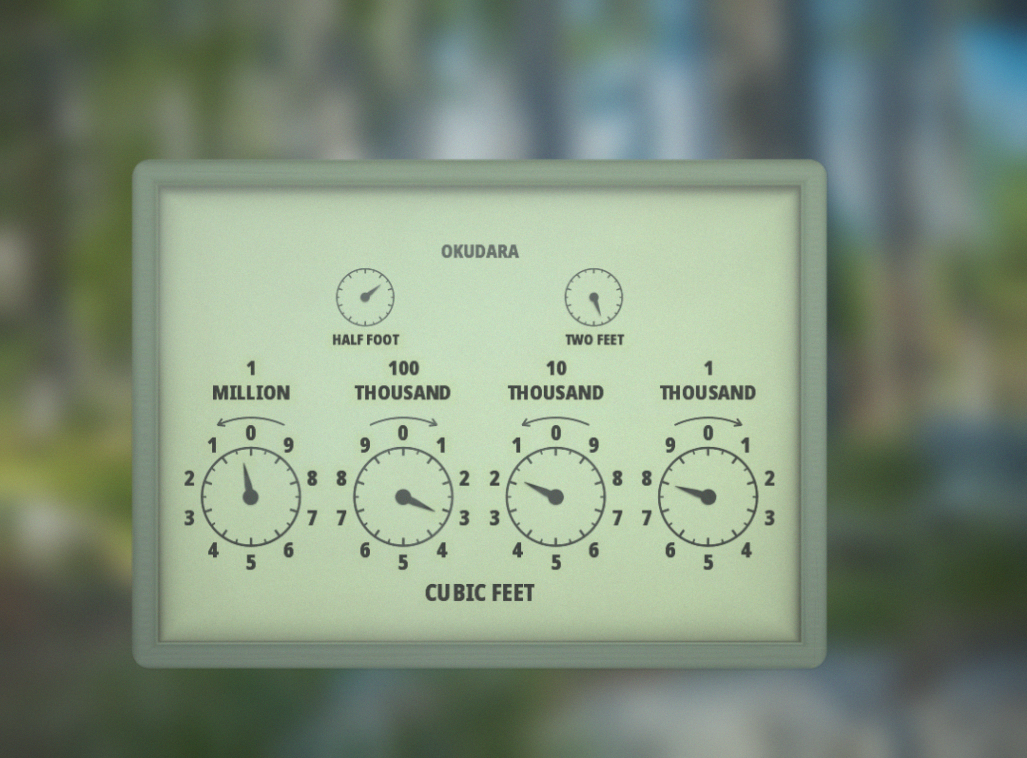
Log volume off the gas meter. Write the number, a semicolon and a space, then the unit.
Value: 31800; ft³
